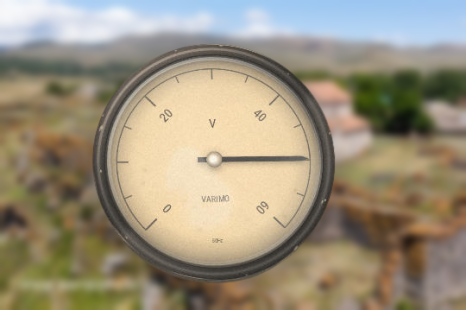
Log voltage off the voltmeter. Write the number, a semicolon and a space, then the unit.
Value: 50; V
